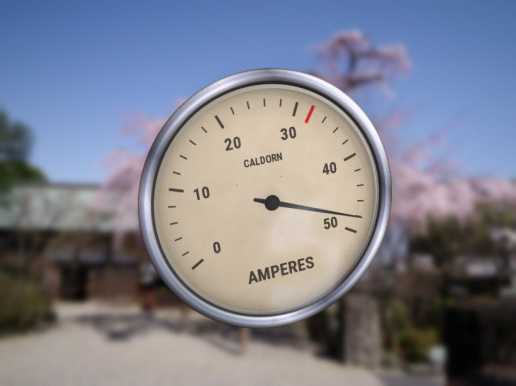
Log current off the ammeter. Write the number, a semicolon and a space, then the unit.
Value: 48; A
